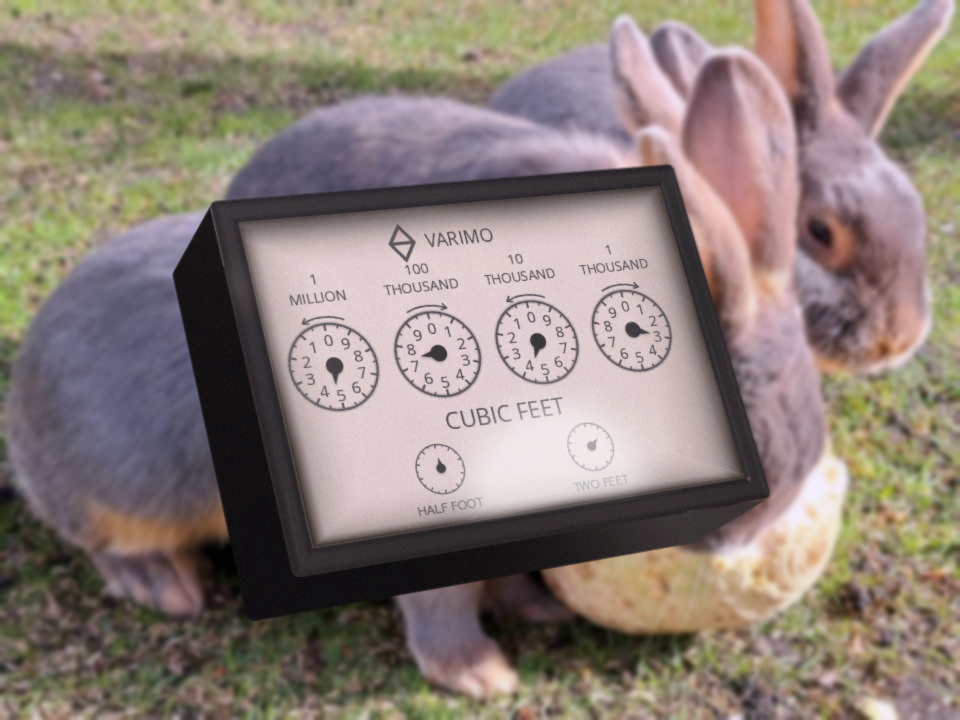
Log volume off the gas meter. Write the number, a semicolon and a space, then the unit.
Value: 474300; ft³
